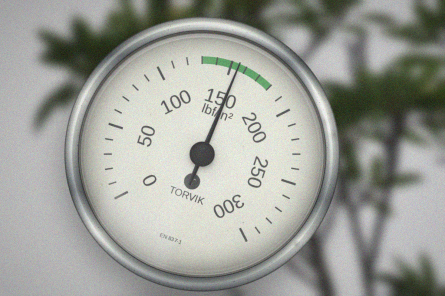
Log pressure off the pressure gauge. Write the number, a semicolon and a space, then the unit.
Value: 155; psi
